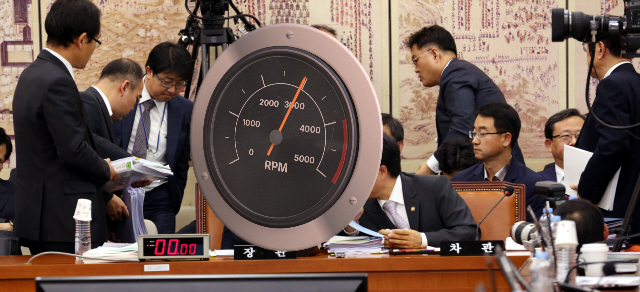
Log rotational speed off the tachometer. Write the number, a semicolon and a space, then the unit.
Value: 3000; rpm
